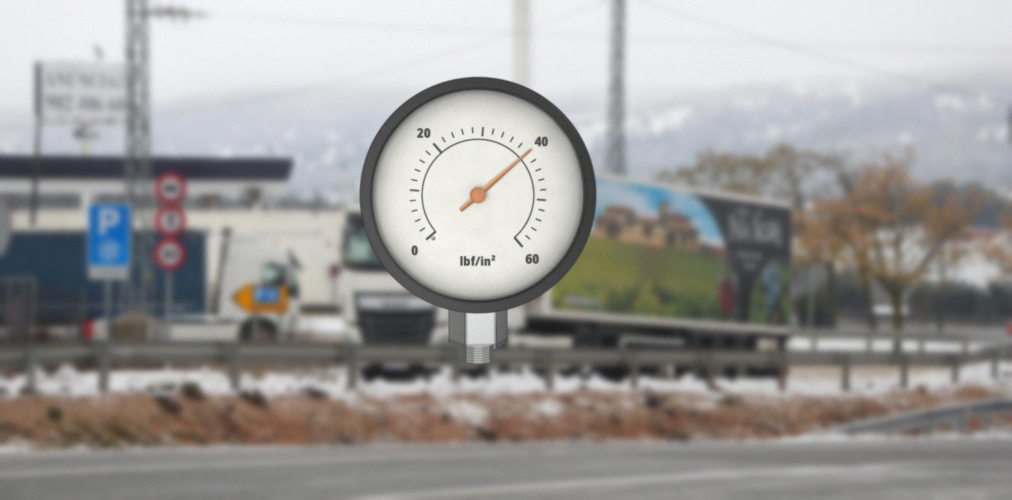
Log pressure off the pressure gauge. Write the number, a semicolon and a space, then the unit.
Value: 40; psi
